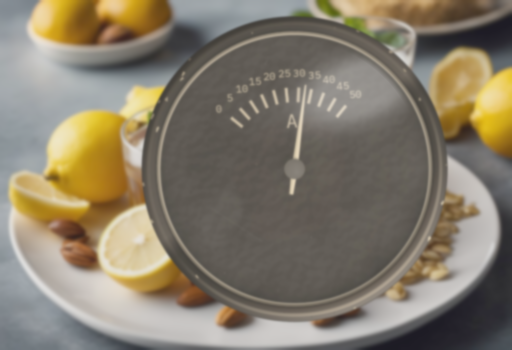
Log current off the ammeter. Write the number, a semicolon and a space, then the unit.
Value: 32.5; A
